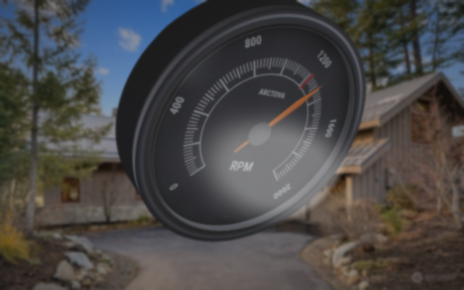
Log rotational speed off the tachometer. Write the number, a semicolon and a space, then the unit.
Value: 1300; rpm
